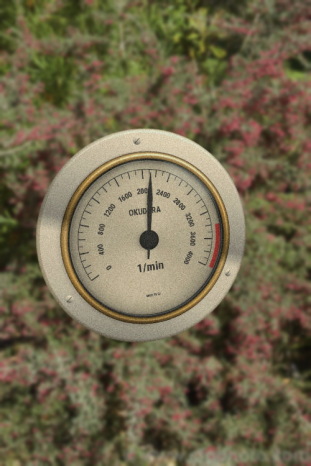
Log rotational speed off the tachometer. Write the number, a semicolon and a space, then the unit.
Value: 2100; rpm
